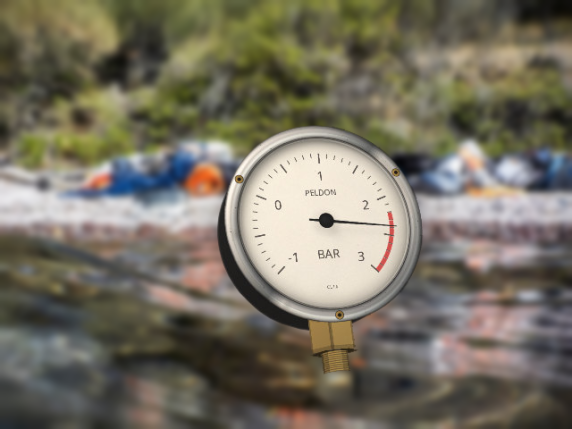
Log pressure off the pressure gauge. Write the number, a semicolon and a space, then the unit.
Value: 2.4; bar
